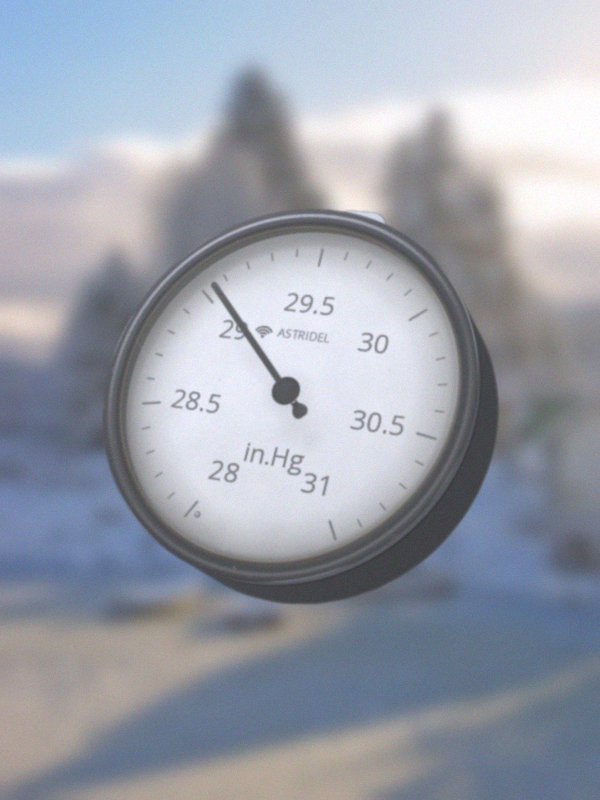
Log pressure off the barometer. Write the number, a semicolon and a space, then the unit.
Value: 29.05; inHg
